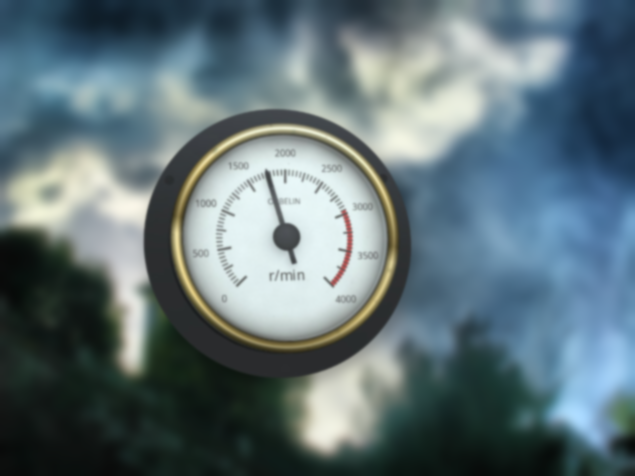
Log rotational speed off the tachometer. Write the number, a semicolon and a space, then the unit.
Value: 1750; rpm
